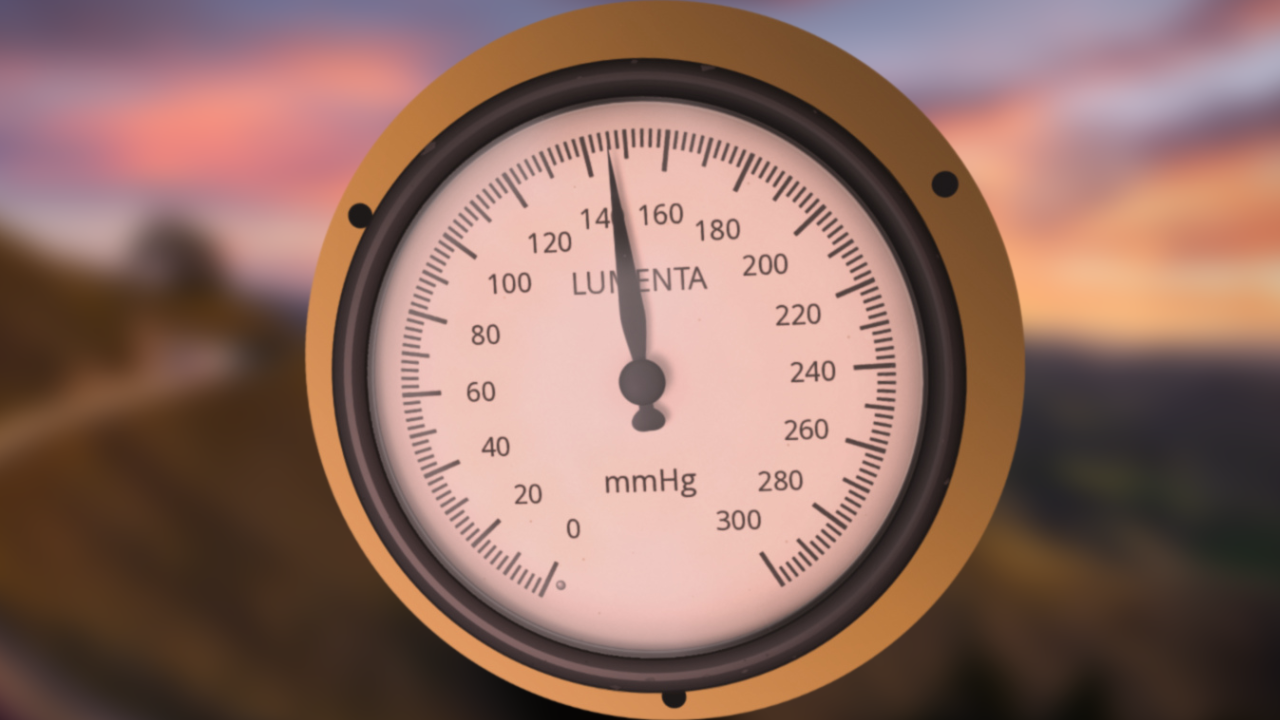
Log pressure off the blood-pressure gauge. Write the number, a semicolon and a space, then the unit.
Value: 146; mmHg
